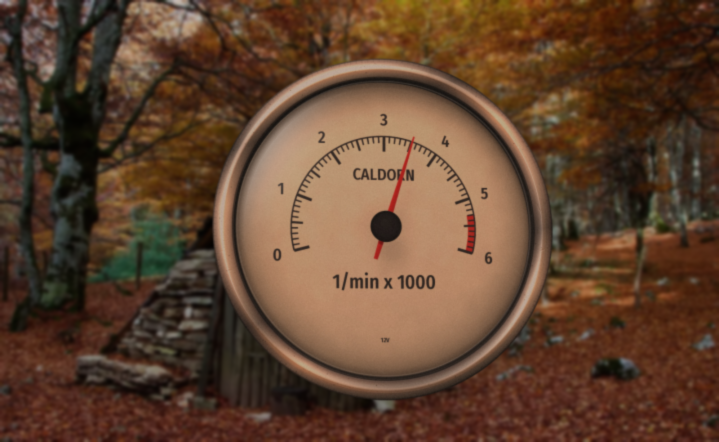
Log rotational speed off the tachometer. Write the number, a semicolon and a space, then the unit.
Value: 3500; rpm
